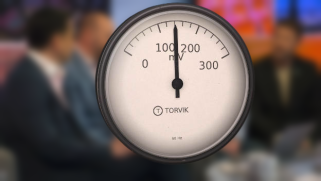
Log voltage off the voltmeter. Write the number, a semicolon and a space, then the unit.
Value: 140; mV
